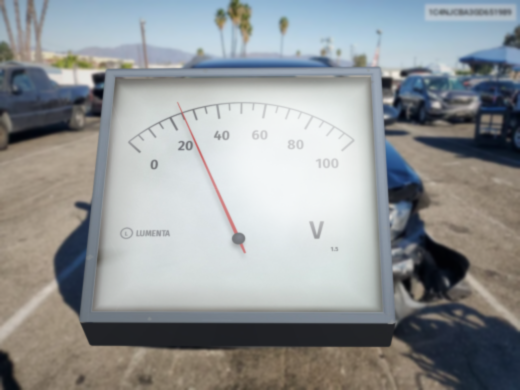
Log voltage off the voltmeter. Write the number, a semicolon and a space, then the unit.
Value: 25; V
